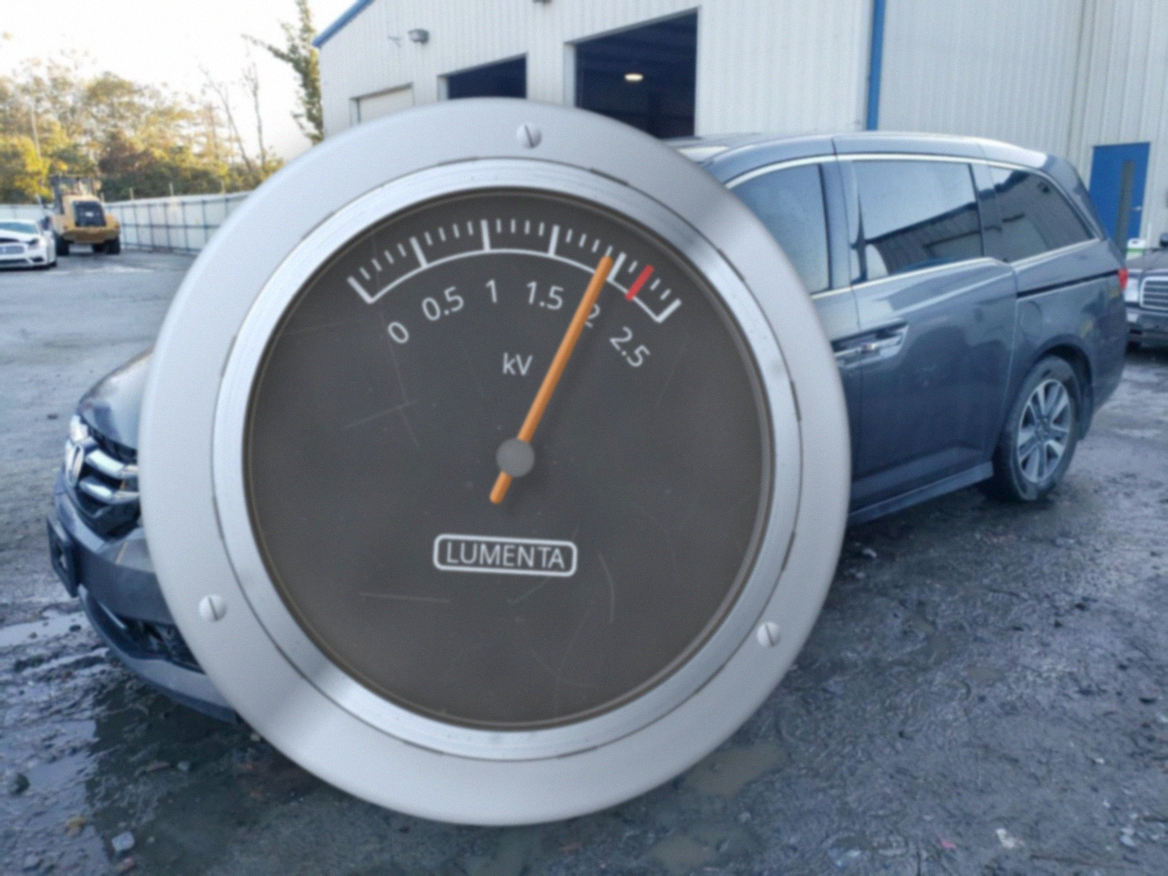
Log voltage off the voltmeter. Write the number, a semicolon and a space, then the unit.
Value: 1.9; kV
